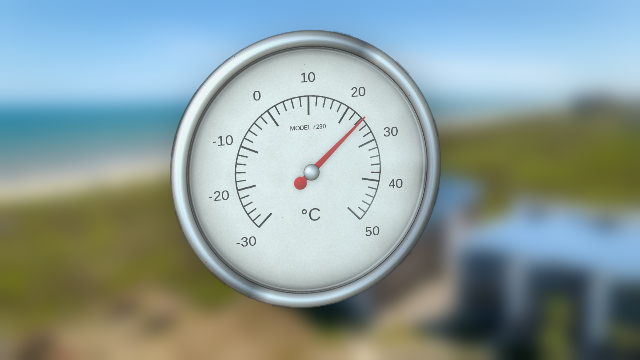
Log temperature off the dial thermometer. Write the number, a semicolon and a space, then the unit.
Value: 24; °C
